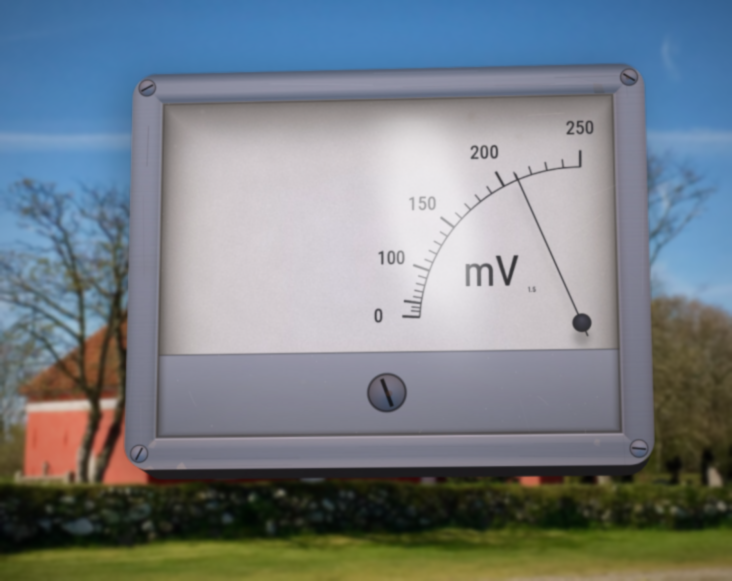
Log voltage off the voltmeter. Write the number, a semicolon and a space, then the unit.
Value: 210; mV
